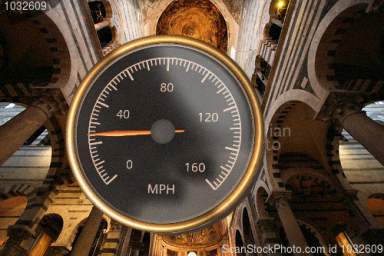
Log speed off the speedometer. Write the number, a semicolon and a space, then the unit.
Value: 24; mph
